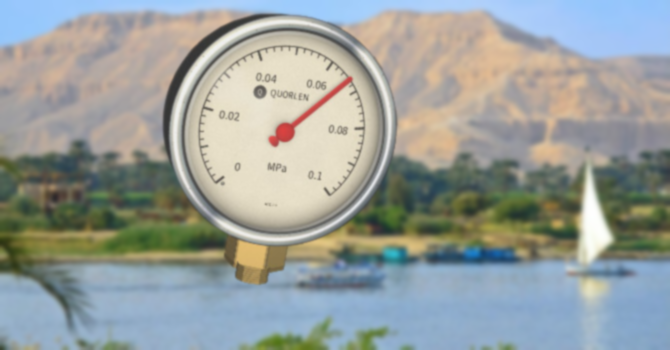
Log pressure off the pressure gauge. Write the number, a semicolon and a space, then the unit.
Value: 0.066; MPa
